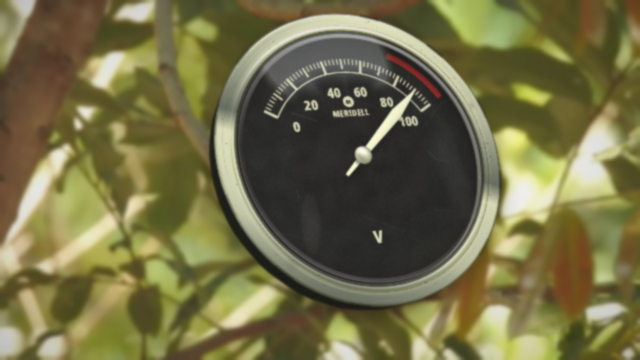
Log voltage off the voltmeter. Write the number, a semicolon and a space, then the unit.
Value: 90; V
